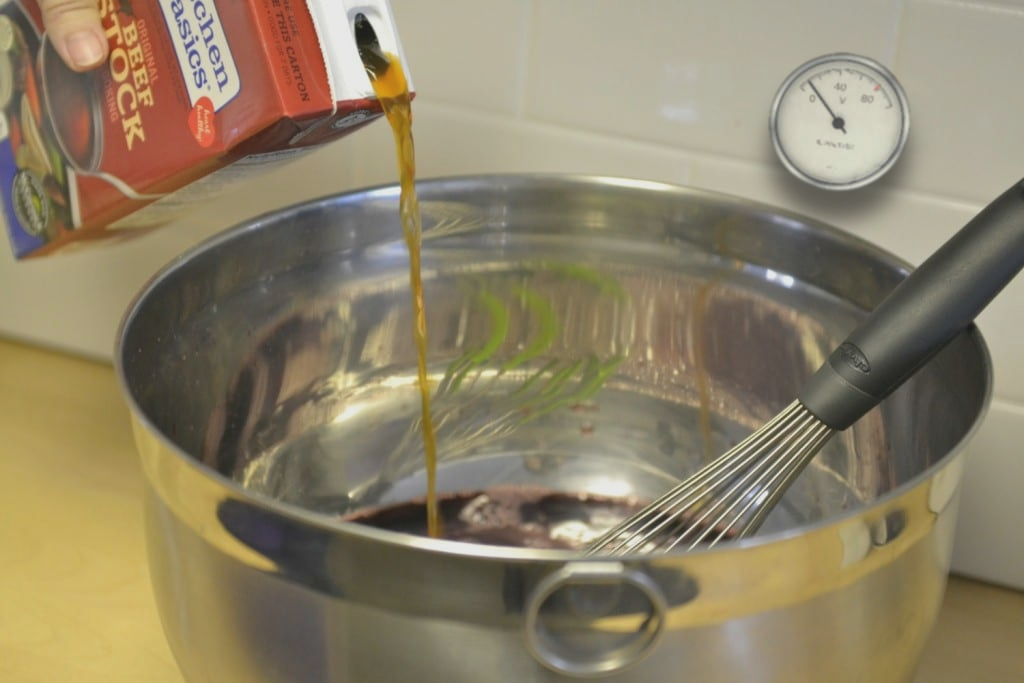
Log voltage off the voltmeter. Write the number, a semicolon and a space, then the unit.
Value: 10; V
